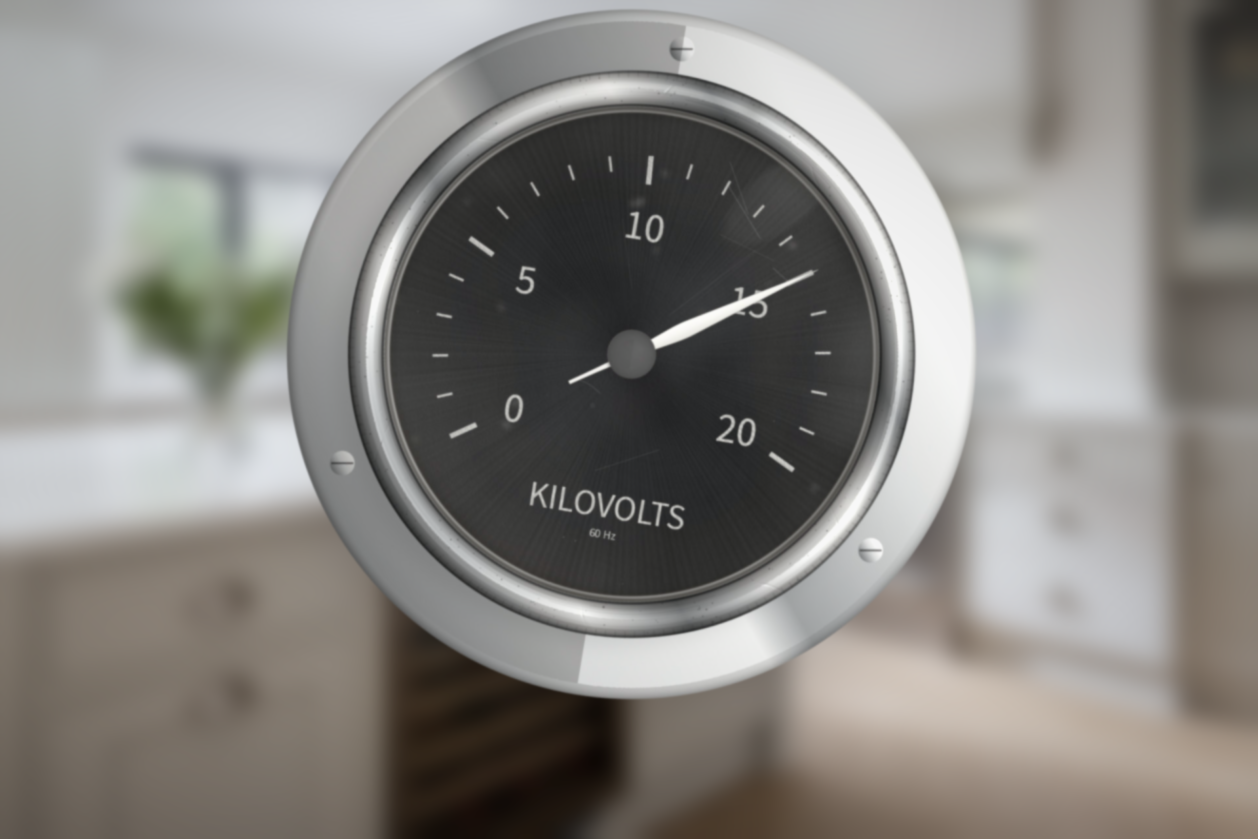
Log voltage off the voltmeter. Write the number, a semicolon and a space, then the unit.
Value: 15; kV
